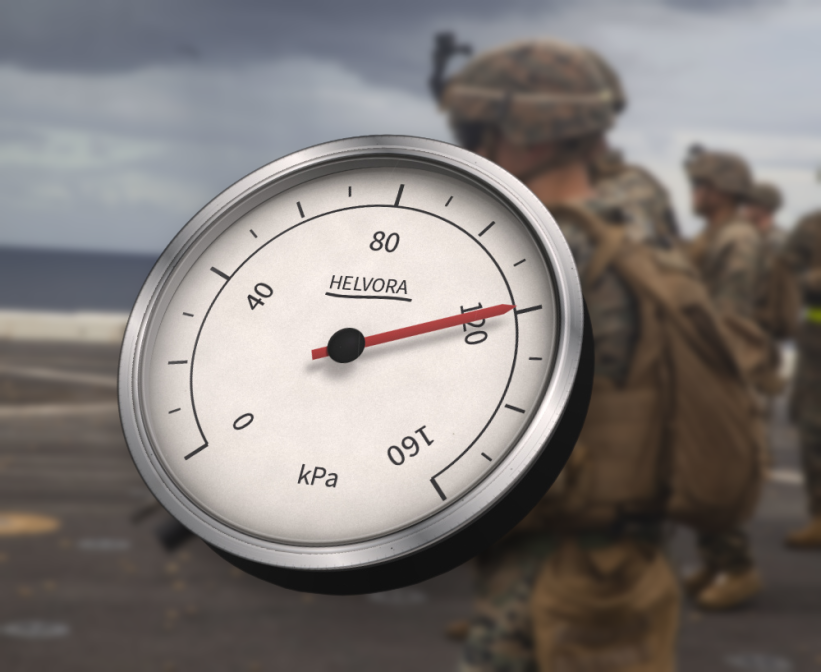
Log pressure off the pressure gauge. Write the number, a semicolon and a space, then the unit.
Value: 120; kPa
